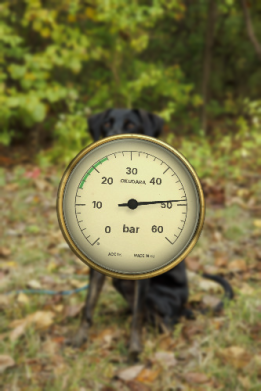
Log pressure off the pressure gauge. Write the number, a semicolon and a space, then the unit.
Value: 49; bar
